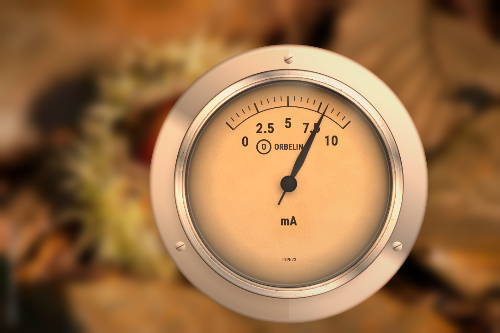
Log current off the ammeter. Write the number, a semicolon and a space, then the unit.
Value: 8; mA
